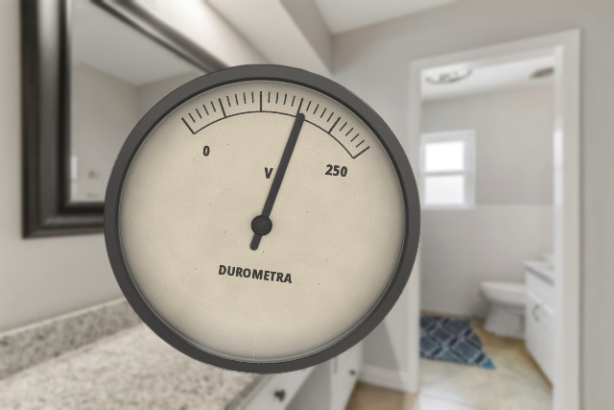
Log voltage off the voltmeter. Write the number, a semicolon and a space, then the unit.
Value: 155; V
